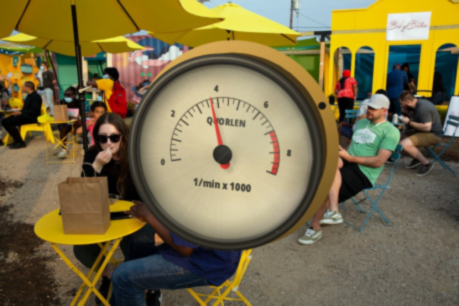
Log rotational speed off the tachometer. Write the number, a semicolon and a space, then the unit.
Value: 3750; rpm
